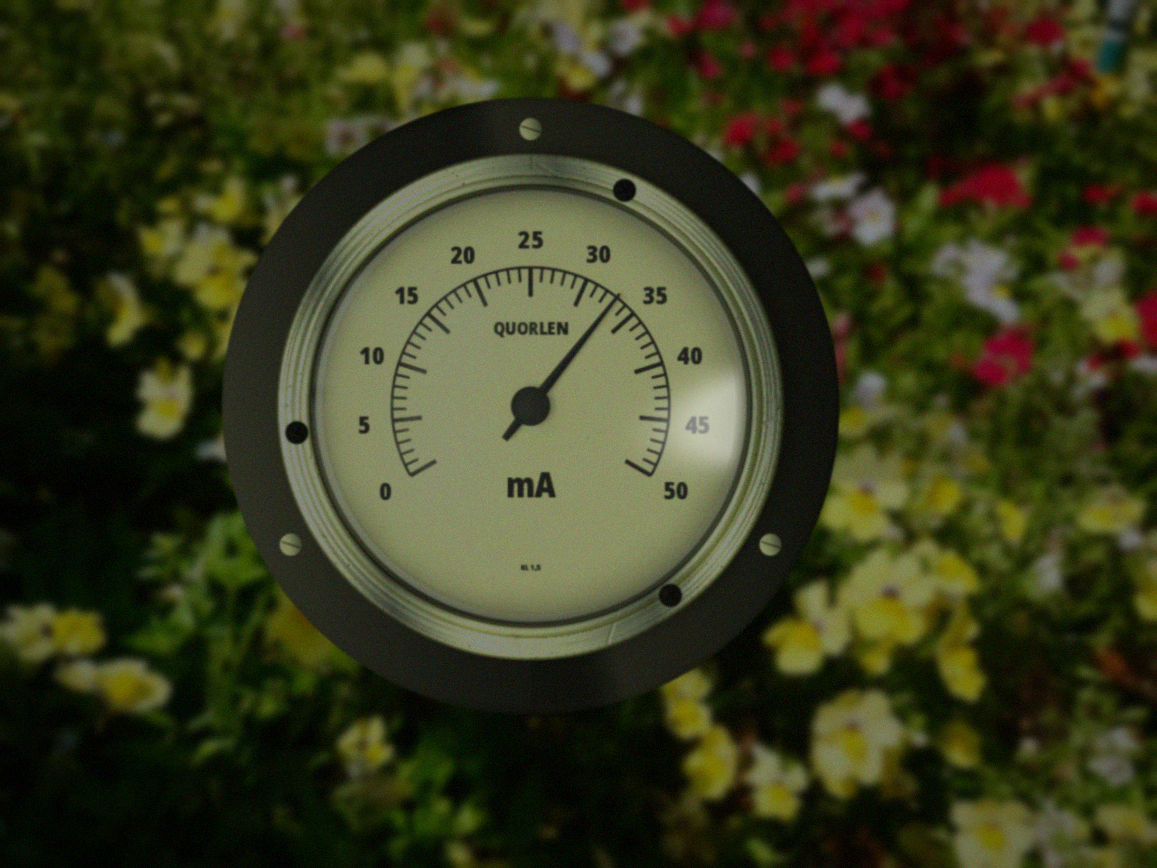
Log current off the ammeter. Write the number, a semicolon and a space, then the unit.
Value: 33; mA
